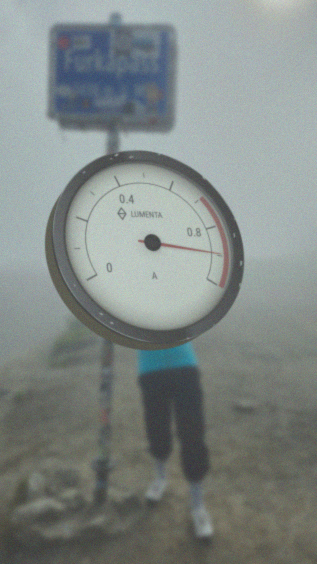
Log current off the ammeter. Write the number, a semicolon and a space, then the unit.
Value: 0.9; A
